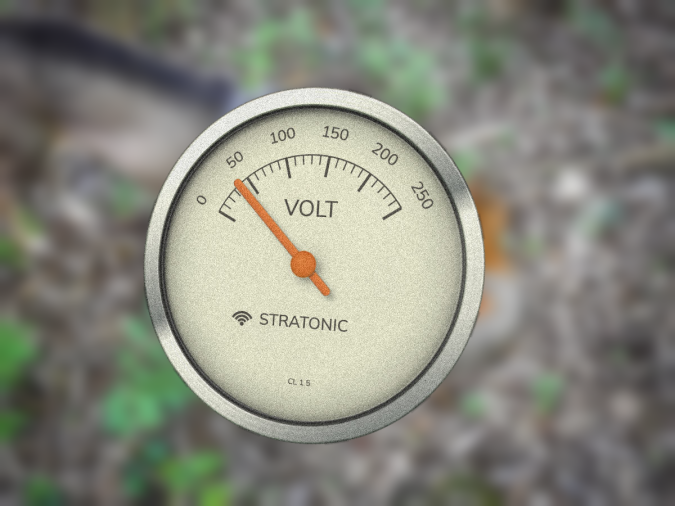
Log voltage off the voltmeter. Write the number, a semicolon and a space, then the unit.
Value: 40; V
